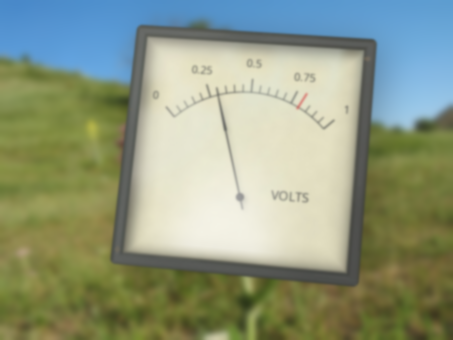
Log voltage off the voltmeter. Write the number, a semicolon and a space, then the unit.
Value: 0.3; V
